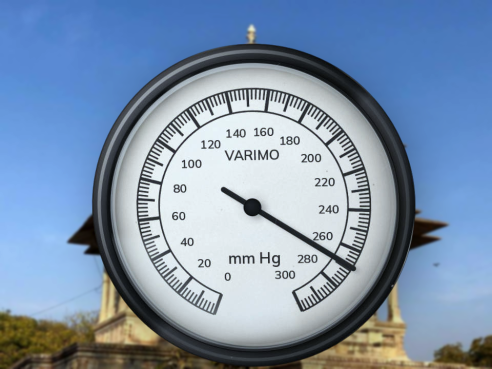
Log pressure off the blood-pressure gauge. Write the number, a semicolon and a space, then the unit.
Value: 268; mmHg
